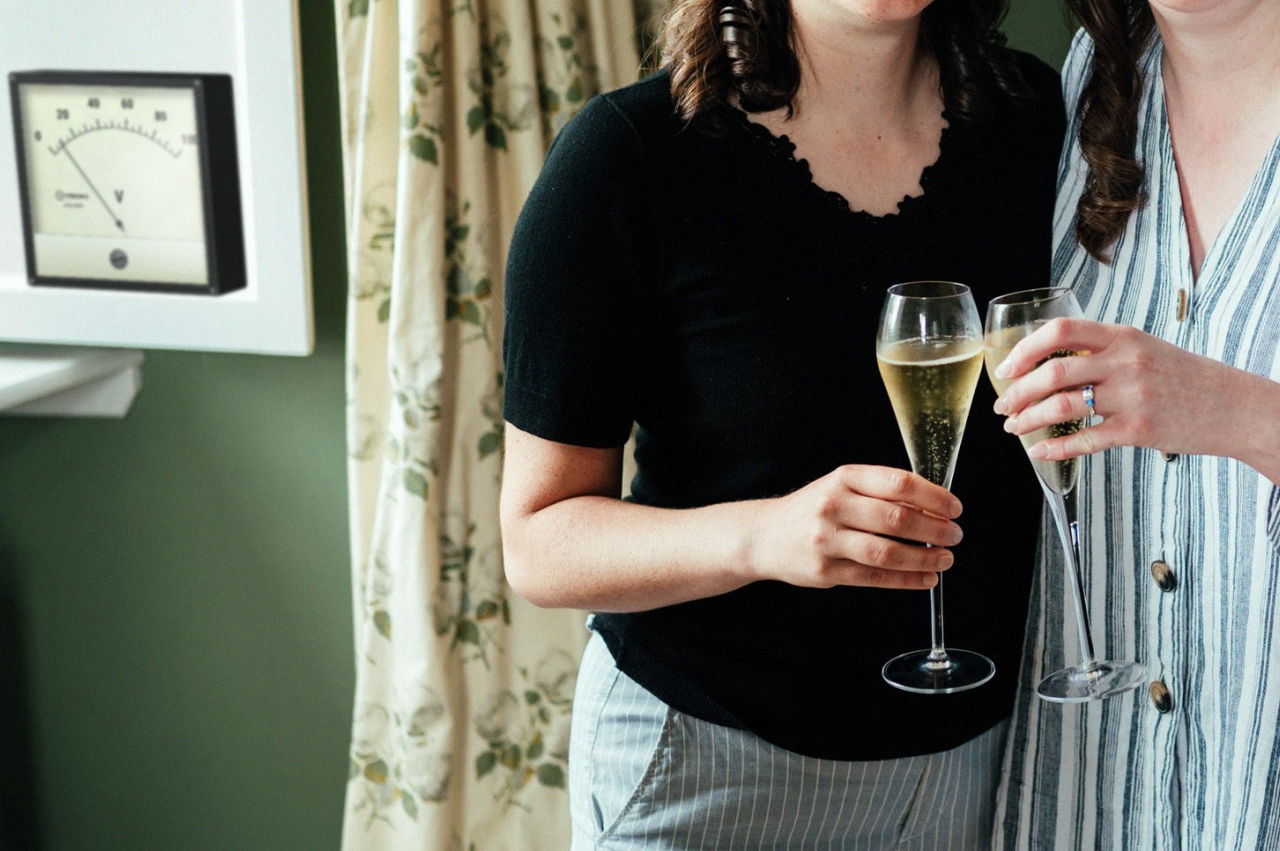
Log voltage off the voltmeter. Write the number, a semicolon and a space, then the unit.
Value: 10; V
